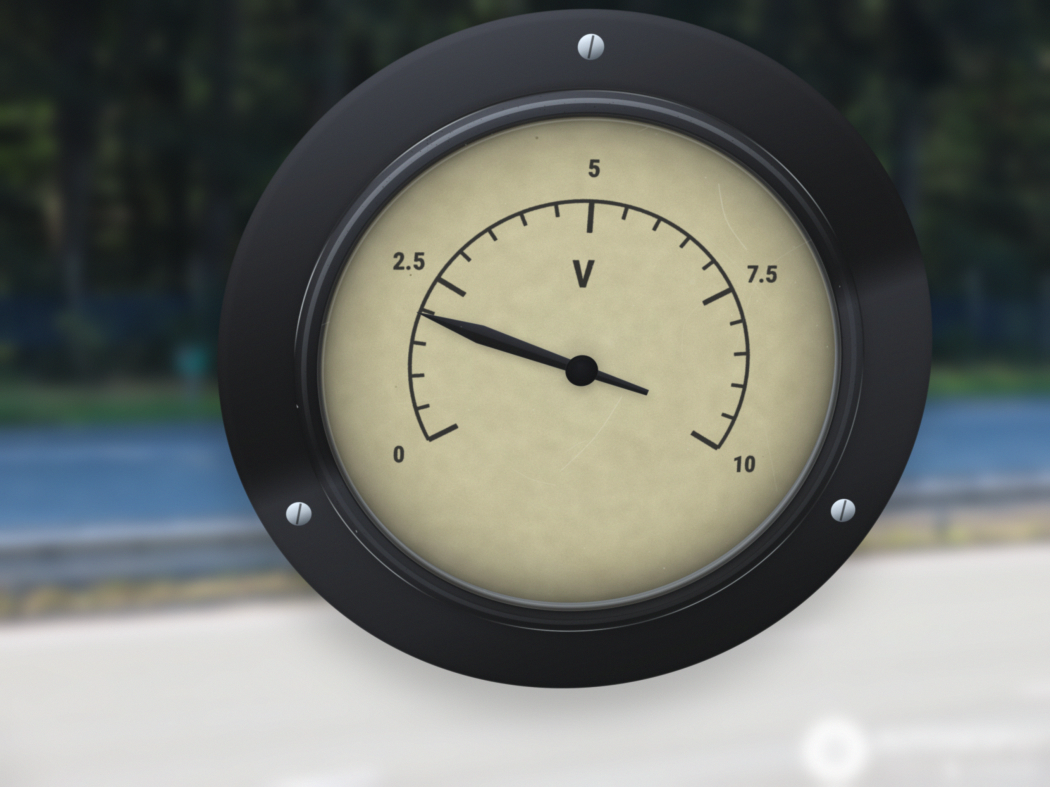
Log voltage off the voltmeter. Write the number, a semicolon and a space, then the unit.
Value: 2; V
